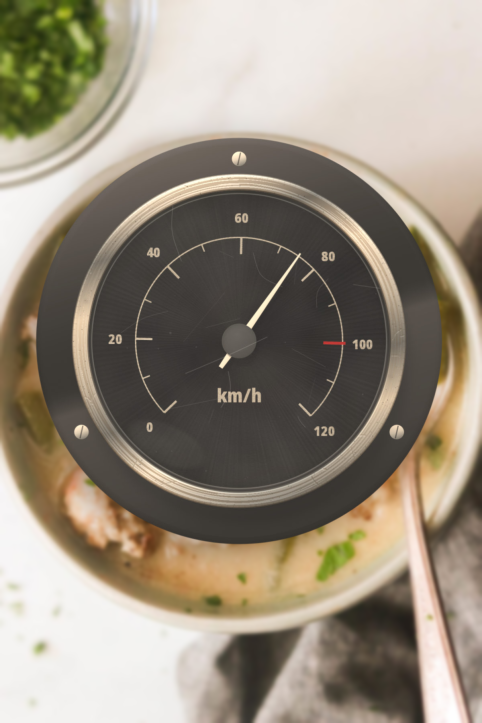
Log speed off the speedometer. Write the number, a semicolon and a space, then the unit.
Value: 75; km/h
